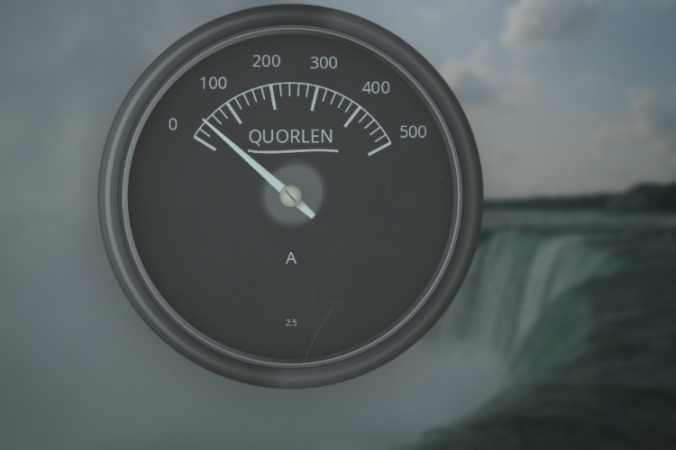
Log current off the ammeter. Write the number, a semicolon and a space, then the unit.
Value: 40; A
